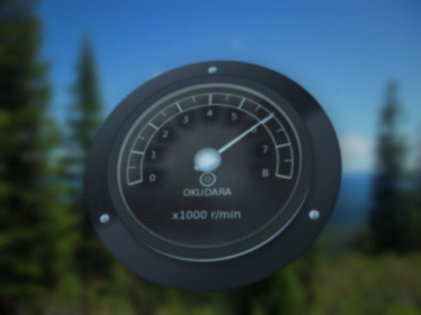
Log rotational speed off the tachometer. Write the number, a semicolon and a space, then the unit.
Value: 6000; rpm
